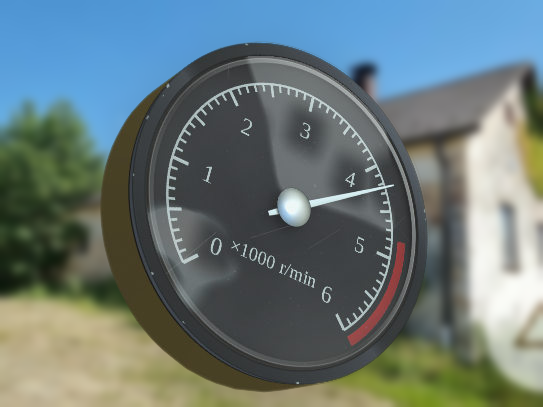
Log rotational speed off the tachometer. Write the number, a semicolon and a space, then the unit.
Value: 4250; rpm
